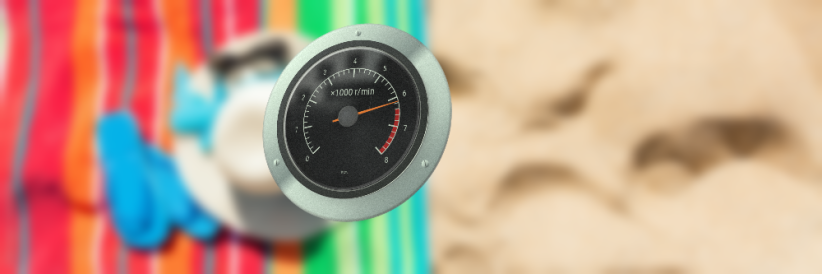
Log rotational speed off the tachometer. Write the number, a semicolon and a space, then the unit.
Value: 6200; rpm
